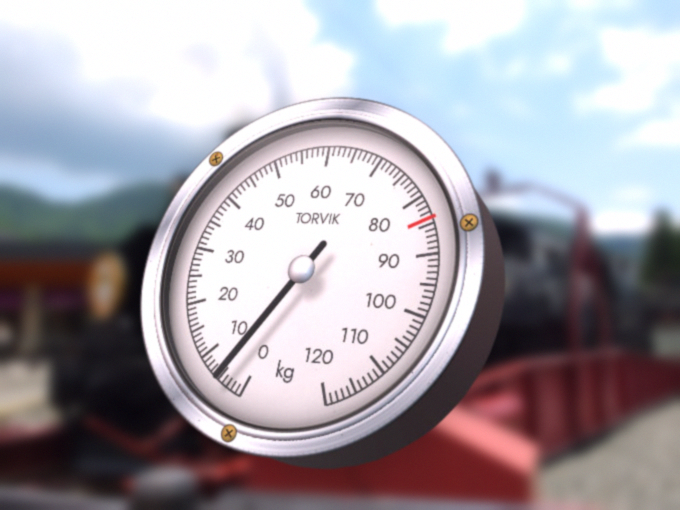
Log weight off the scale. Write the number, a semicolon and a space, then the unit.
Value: 5; kg
